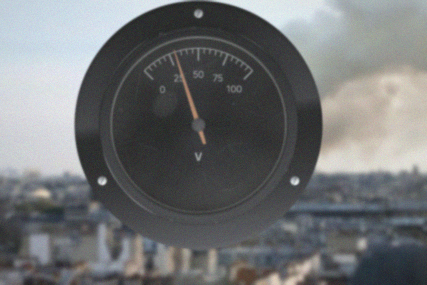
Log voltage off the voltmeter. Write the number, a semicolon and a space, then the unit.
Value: 30; V
